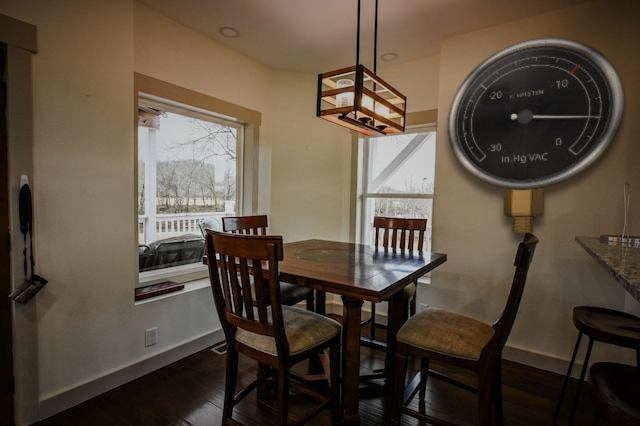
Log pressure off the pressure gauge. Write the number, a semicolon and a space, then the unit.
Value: -4; inHg
